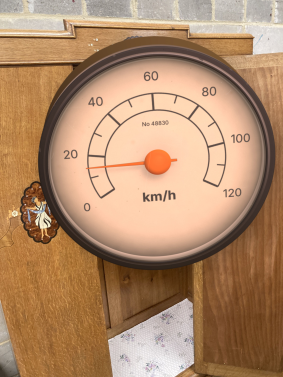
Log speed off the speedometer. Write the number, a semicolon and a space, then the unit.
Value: 15; km/h
